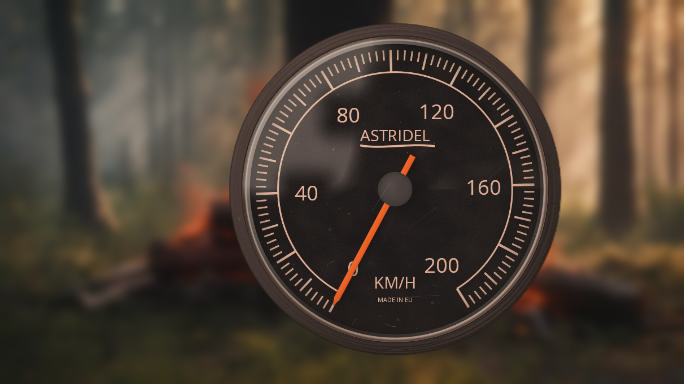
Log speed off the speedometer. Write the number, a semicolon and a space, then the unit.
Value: 0; km/h
